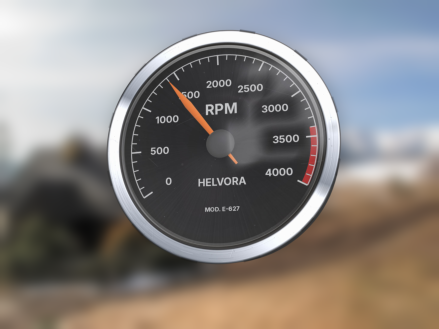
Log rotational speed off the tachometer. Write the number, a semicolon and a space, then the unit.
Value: 1400; rpm
